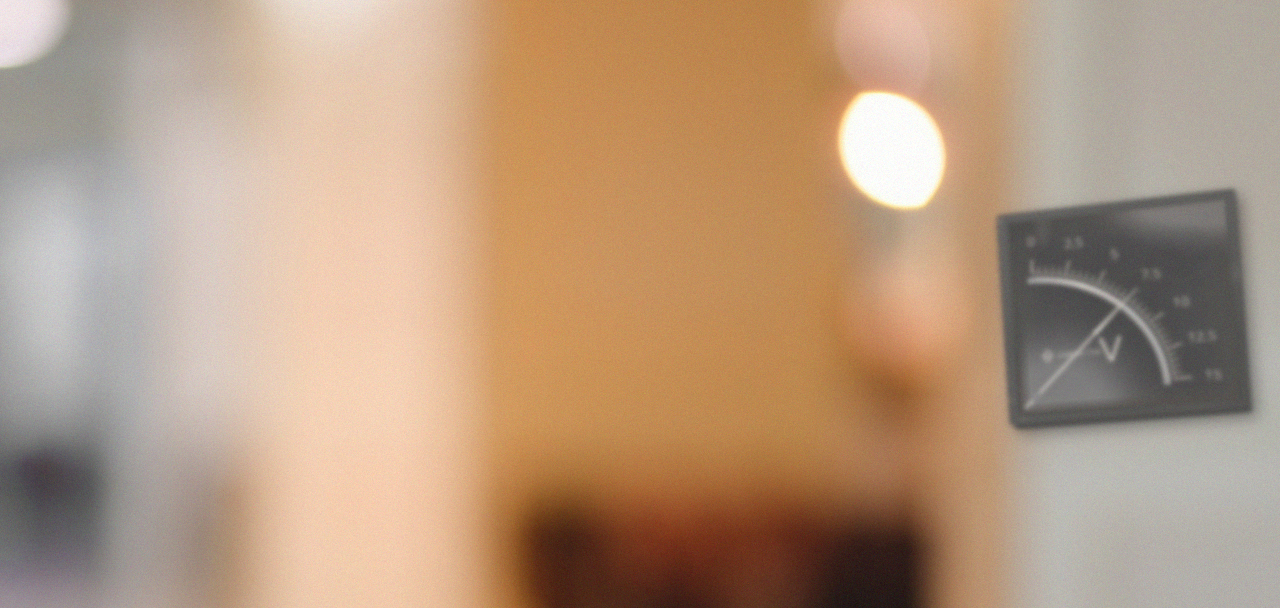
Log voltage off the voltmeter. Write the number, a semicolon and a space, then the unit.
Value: 7.5; V
